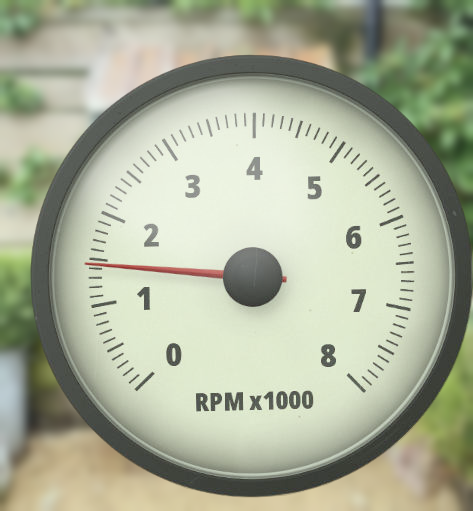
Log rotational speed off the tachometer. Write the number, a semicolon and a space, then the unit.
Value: 1450; rpm
